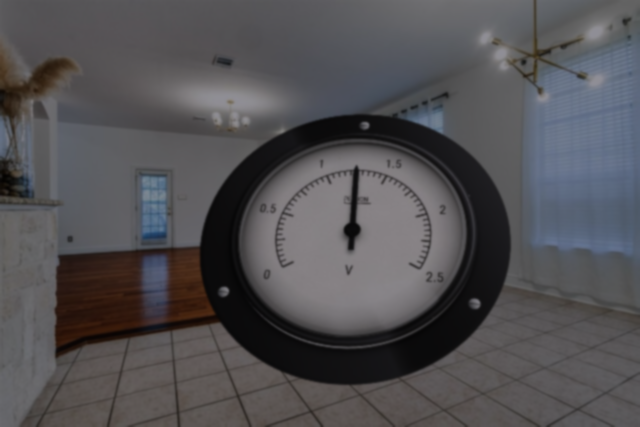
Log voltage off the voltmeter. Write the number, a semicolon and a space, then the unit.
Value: 1.25; V
